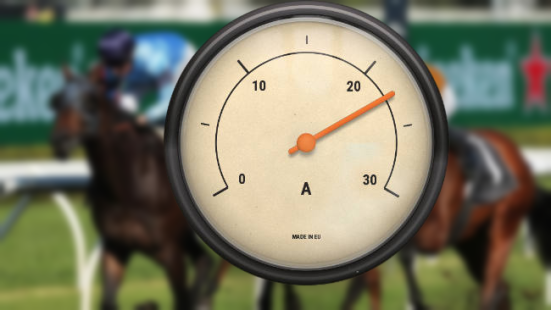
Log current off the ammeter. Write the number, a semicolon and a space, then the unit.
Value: 22.5; A
